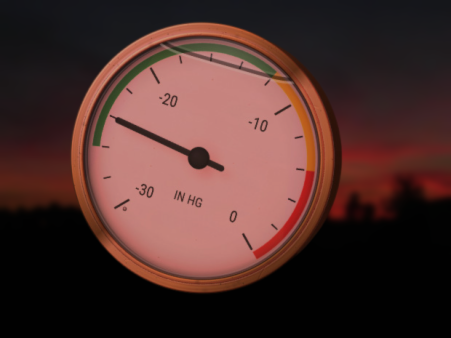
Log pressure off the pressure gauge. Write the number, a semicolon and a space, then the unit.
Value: -24; inHg
